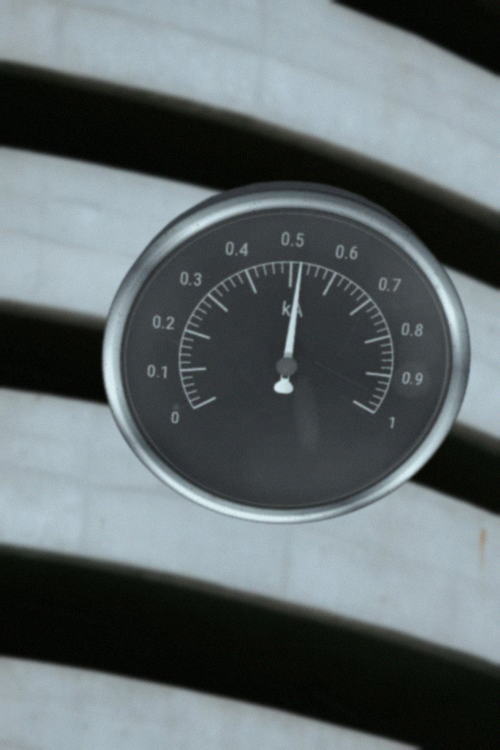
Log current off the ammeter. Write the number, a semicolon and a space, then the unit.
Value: 0.52; kA
